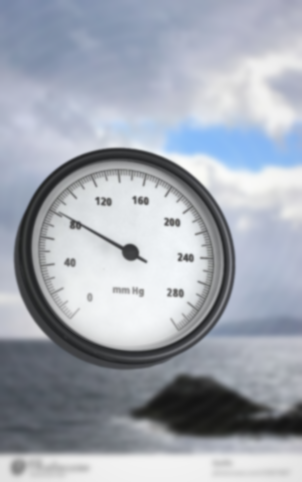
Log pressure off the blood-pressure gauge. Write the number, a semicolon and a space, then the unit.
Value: 80; mmHg
